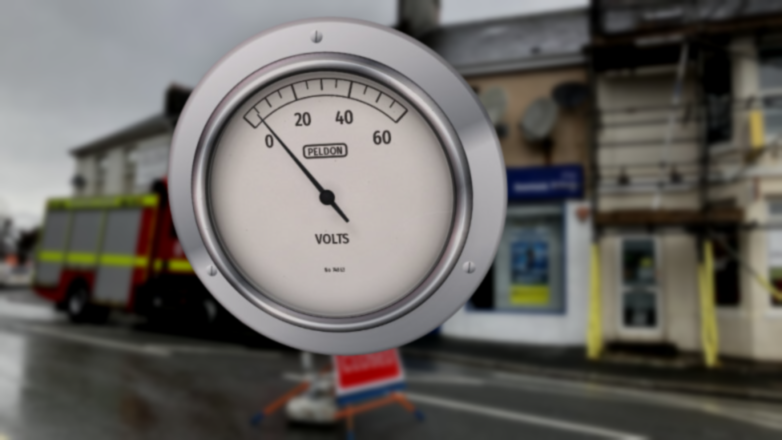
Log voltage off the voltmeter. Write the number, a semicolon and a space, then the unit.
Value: 5; V
